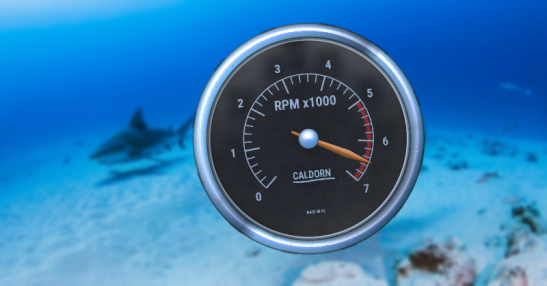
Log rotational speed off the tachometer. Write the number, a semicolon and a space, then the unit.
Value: 6500; rpm
